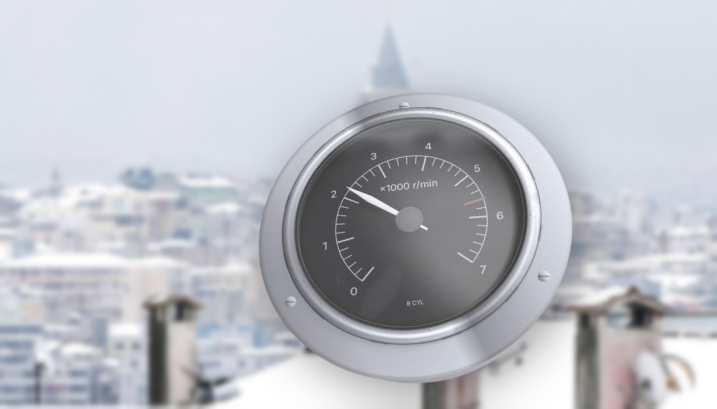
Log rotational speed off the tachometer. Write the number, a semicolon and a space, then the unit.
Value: 2200; rpm
